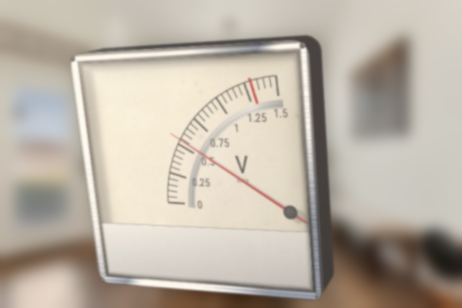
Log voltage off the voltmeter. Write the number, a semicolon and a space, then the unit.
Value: 0.55; V
